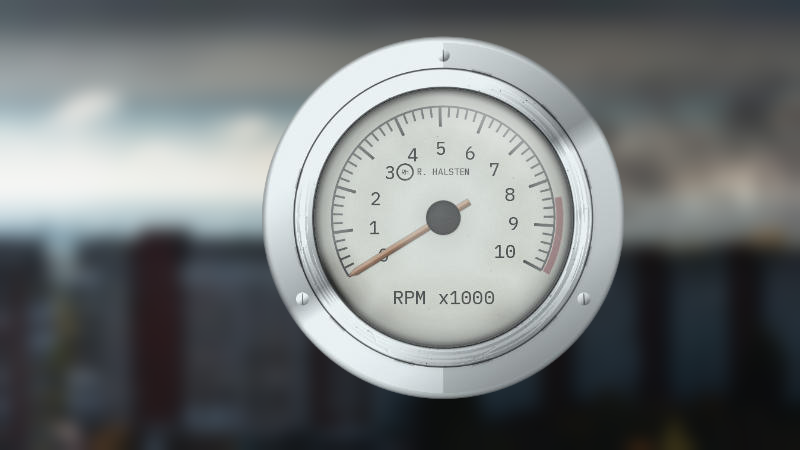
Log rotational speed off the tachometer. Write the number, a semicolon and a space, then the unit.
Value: 0; rpm
